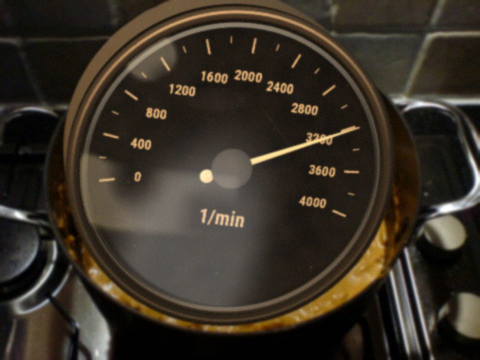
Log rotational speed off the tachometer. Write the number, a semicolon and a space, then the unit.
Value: 3200; rpm
